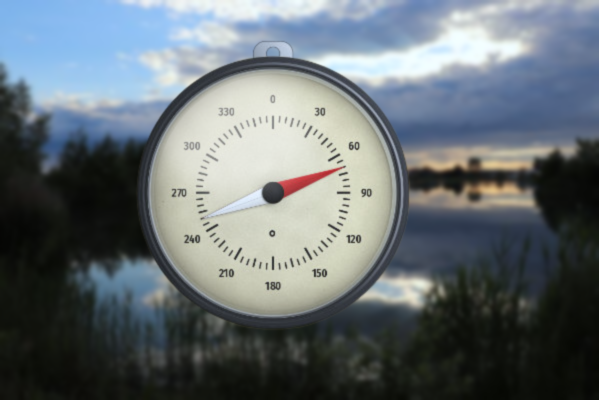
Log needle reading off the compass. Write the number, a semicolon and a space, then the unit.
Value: 70; °
